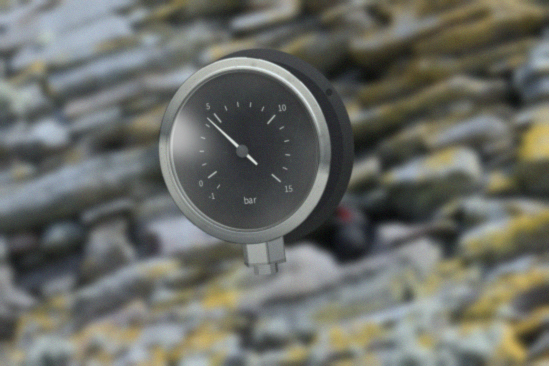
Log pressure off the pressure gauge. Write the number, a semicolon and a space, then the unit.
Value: 4.5; bar
